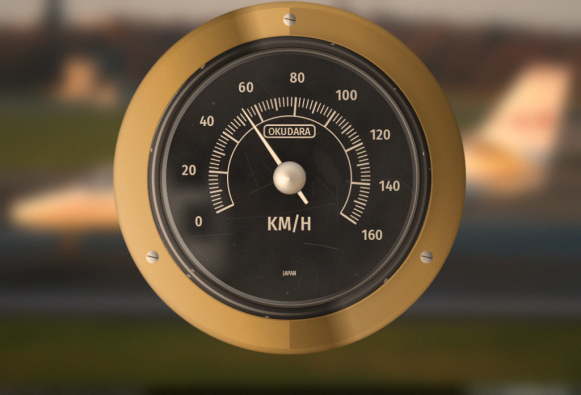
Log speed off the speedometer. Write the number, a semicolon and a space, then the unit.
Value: 54; km/h
